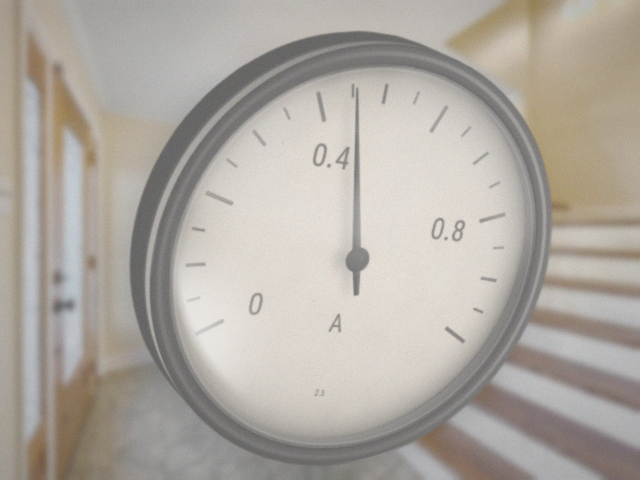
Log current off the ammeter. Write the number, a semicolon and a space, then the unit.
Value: 0.45; A
